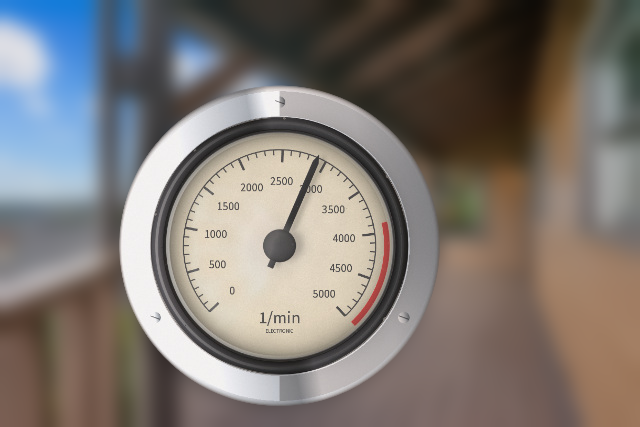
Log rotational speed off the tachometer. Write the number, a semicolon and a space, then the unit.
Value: 2900; rpm
